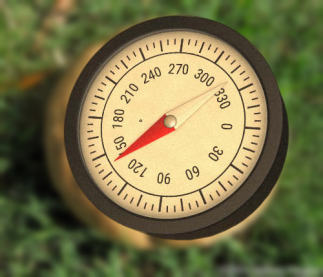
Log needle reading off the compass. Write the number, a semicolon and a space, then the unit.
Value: 140; °
